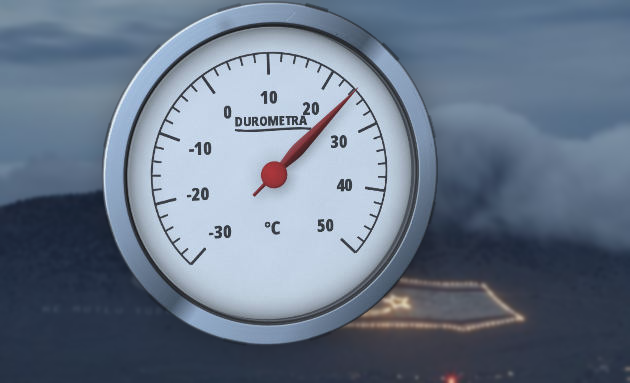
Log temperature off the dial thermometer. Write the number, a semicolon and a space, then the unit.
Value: 24; °C
